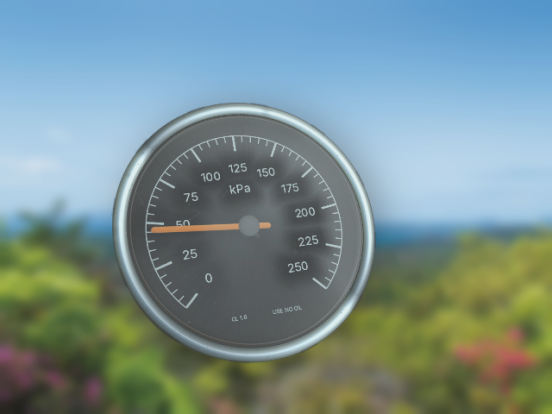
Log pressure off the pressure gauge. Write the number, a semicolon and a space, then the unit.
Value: 45; kPa
